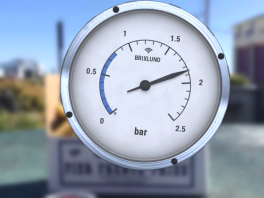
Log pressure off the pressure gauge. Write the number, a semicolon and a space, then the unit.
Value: 1.85; bar
